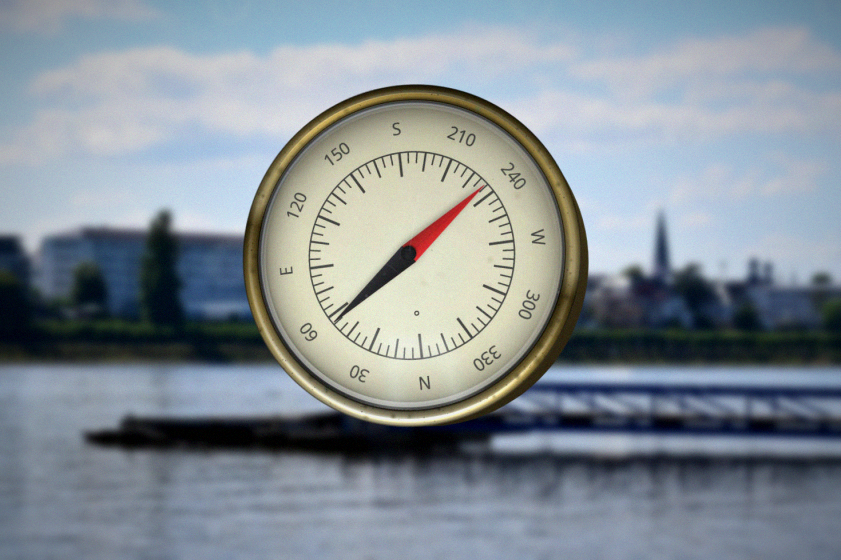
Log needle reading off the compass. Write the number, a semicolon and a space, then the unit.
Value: 235; °
